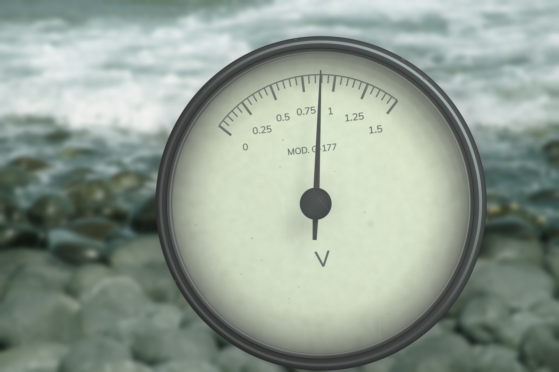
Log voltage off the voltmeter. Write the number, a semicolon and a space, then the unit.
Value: 0.9; V
